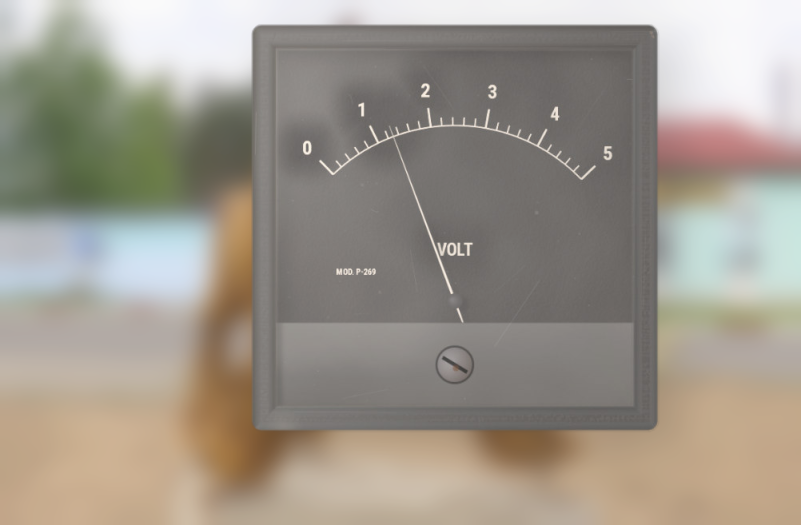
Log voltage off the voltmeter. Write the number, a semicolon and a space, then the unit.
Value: 1.3; V
